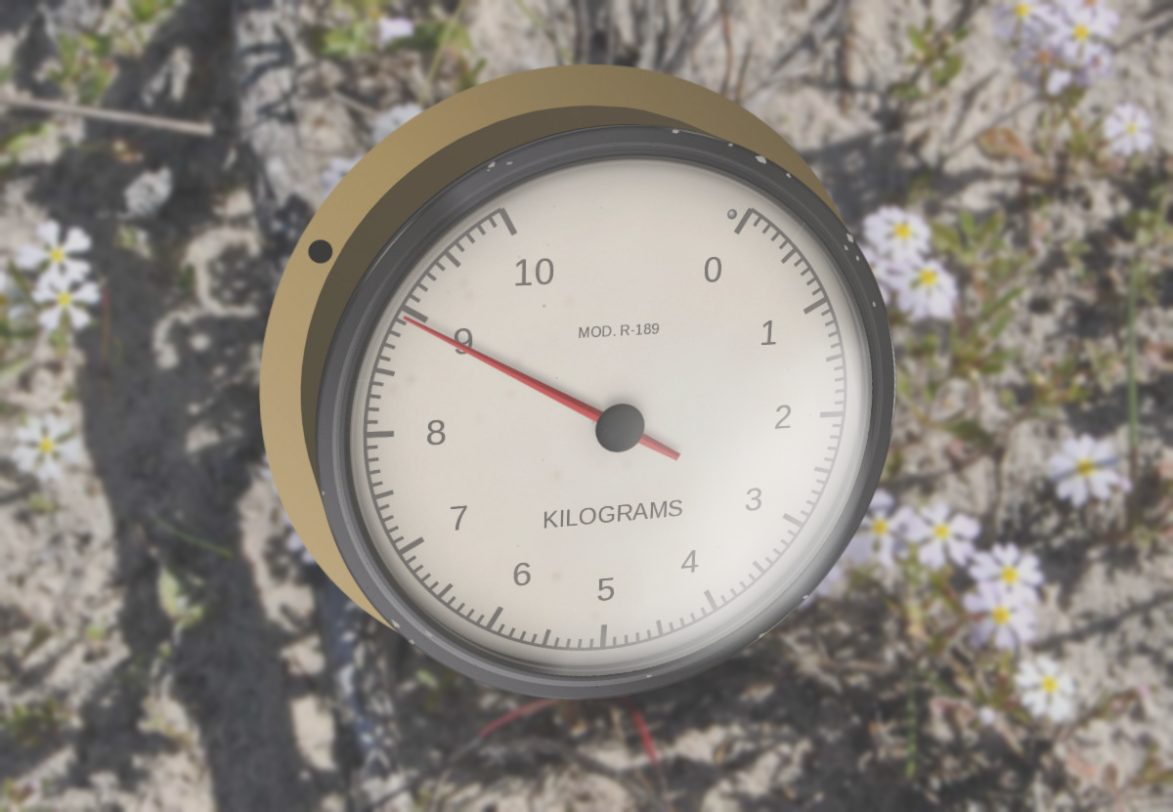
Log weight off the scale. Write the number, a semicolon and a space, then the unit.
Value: 8.95; kg
